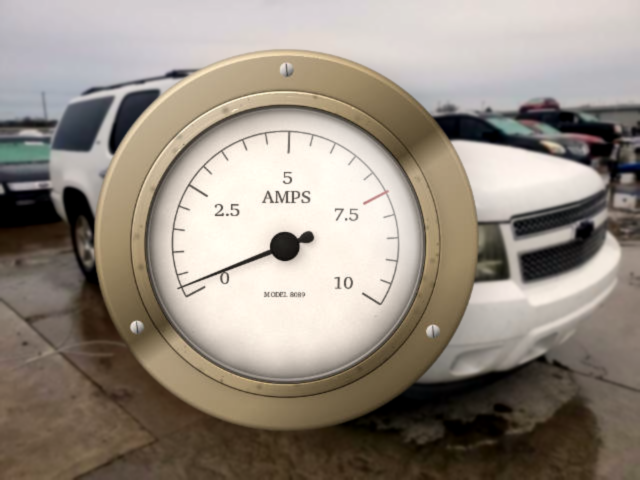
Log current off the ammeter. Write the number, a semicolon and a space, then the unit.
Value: 0.25; A
